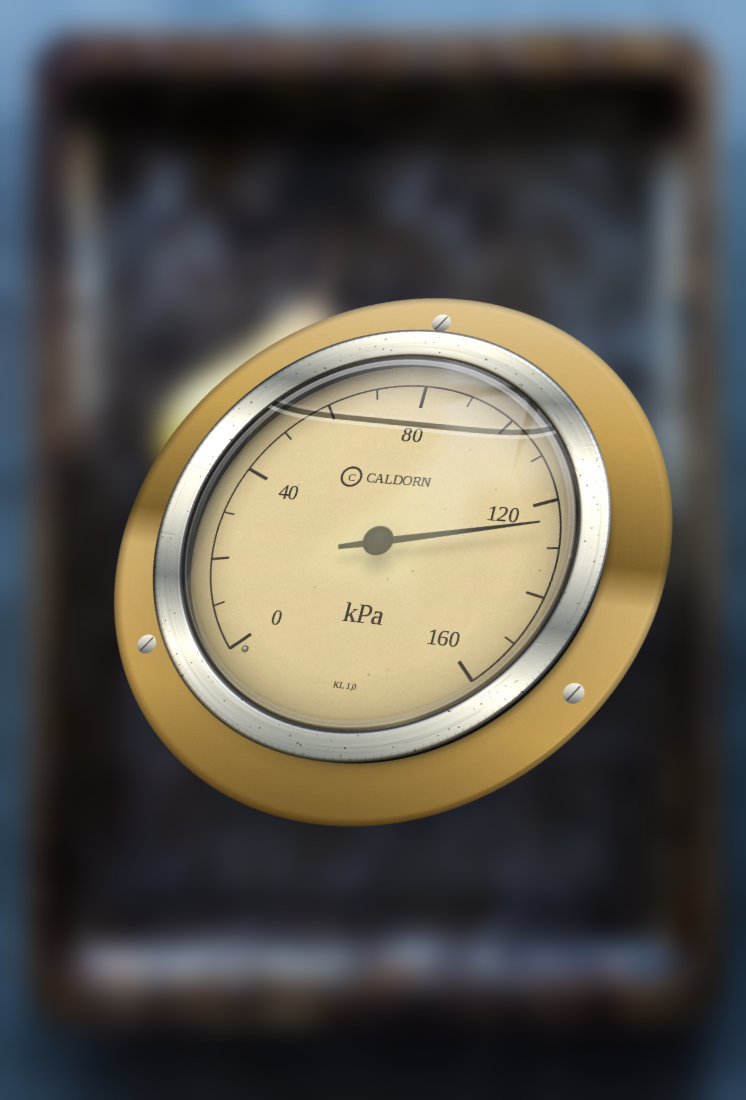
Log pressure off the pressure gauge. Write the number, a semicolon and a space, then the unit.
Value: 125; kPa
